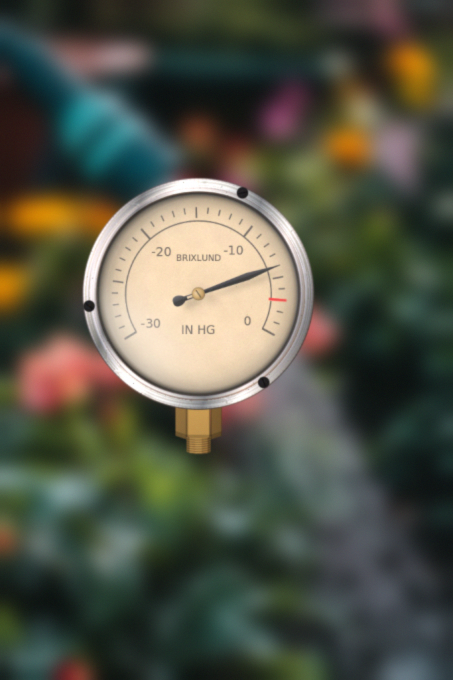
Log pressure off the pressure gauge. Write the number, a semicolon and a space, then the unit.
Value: -6; inHg
